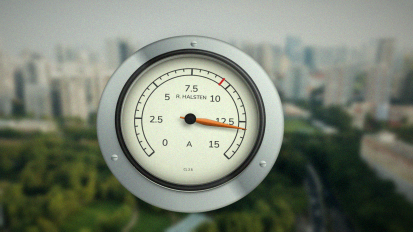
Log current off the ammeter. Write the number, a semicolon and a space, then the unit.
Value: 13; A
